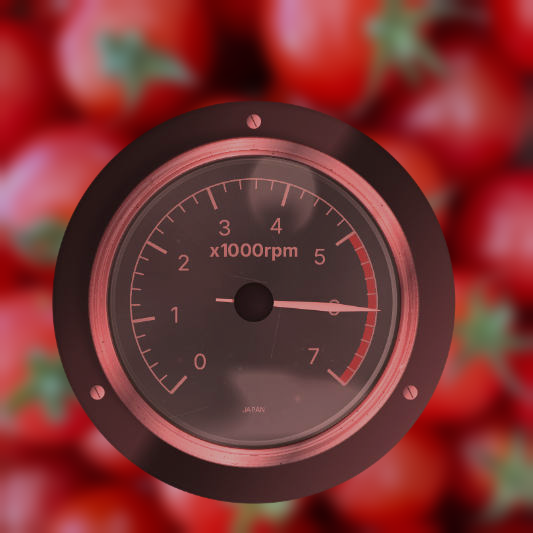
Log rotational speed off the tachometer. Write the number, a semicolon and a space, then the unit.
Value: 6000; rpm
